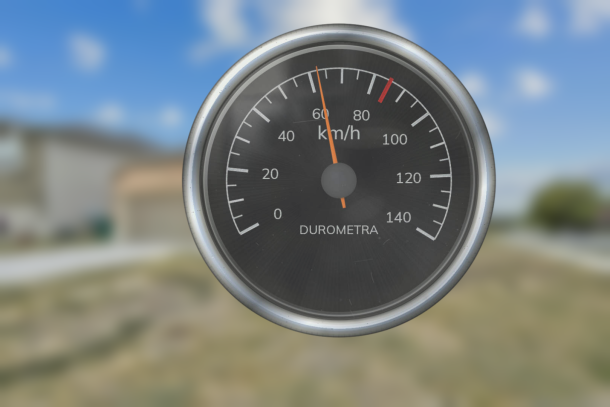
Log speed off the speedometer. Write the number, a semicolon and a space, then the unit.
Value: 62.5; km/h
